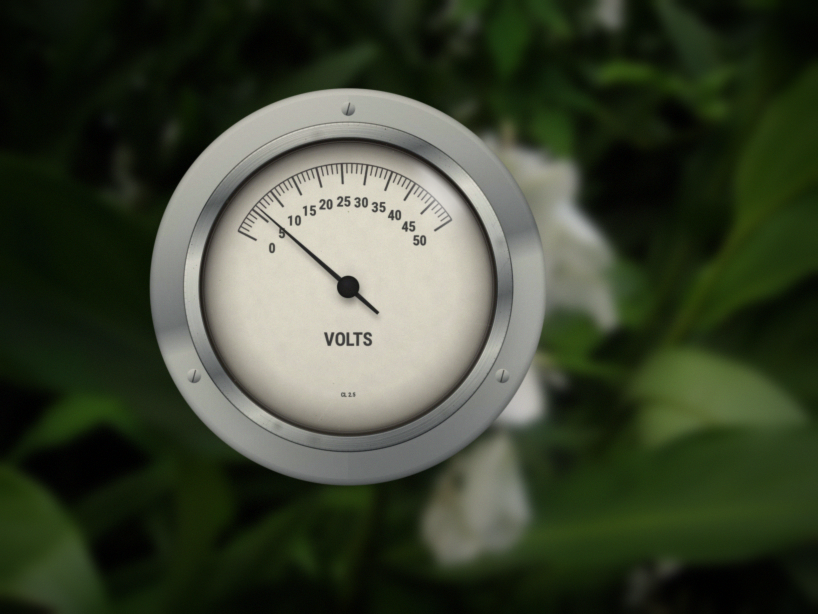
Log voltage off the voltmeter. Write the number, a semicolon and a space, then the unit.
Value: 6; V
